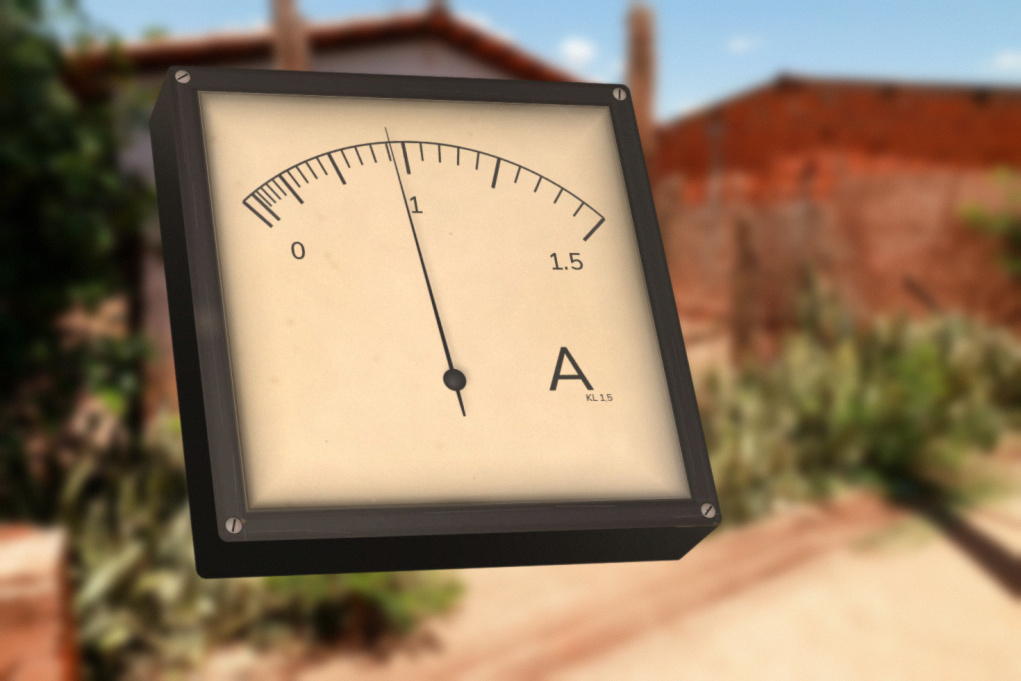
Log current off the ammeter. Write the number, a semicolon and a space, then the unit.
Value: 0.95; A
